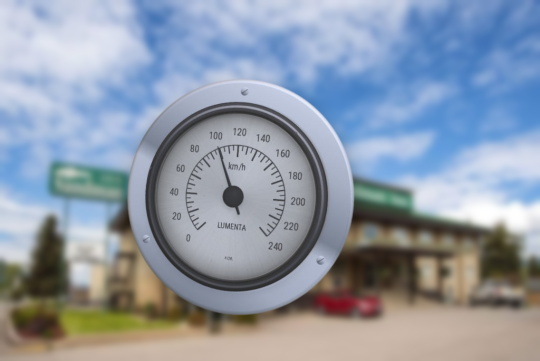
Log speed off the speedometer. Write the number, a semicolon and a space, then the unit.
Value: 100; km/h
